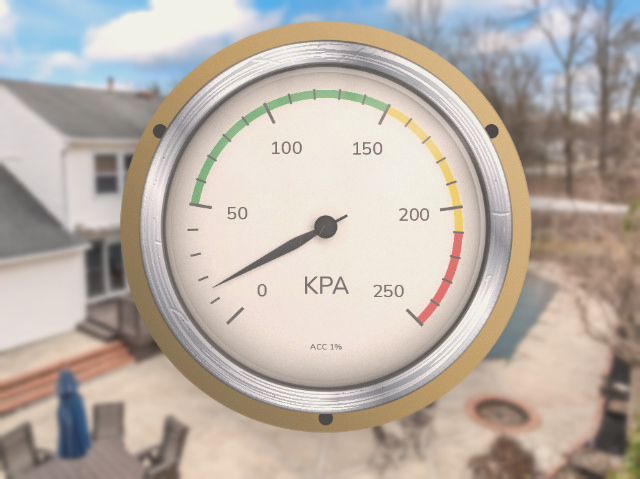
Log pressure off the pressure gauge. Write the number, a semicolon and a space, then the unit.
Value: 15; kPa
